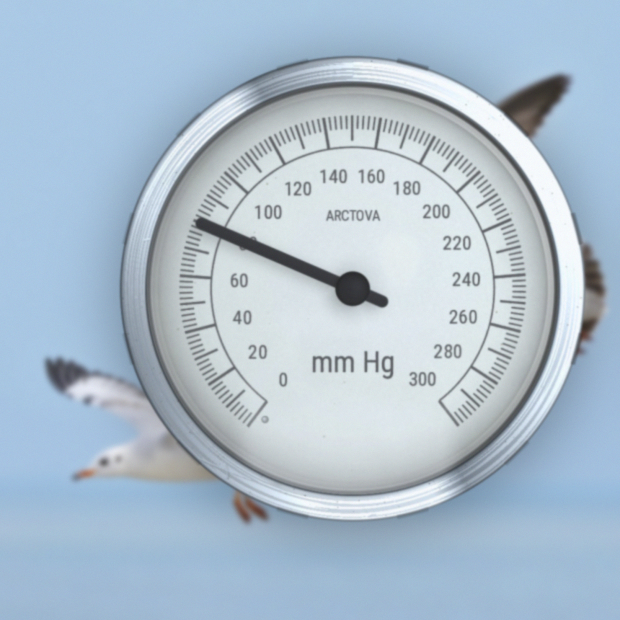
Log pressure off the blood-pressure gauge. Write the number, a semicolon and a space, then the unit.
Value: 80; mmHg
